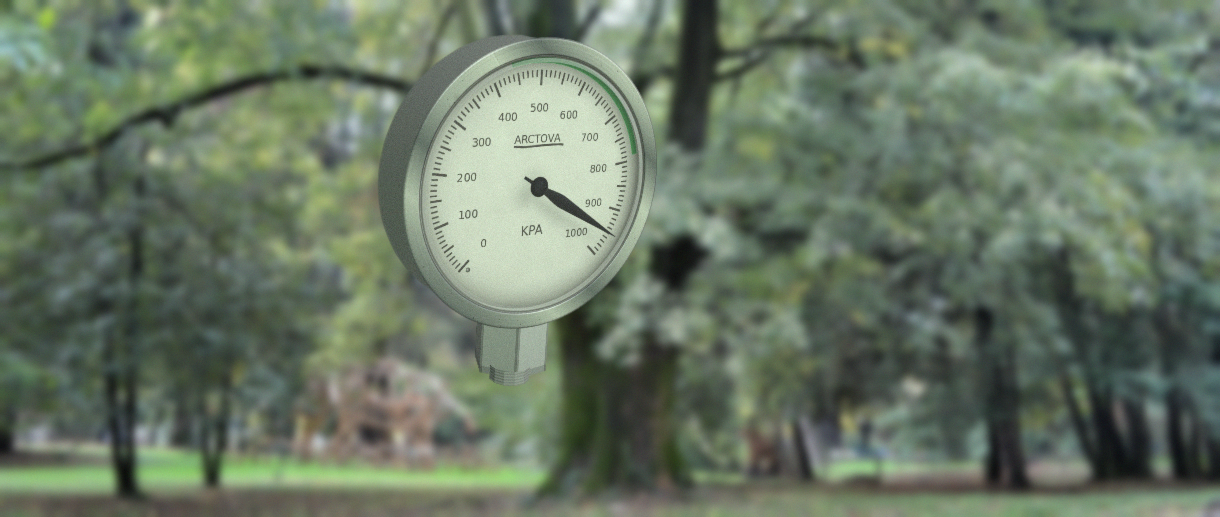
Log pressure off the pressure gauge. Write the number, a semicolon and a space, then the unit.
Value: 950; kPa
